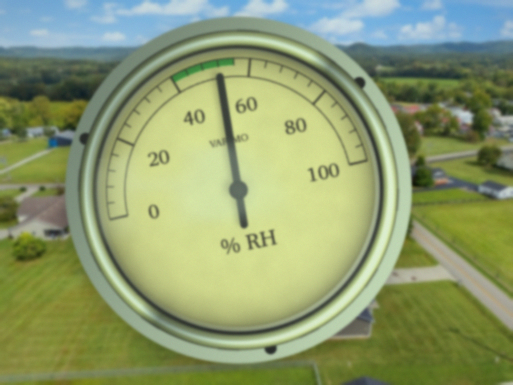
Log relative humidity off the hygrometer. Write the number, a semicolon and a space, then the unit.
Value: 52; %
